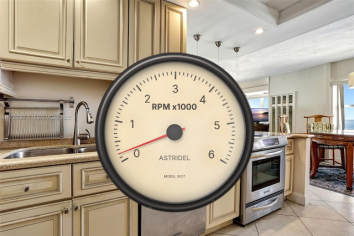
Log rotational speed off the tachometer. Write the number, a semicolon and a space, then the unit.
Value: 200; rpm
